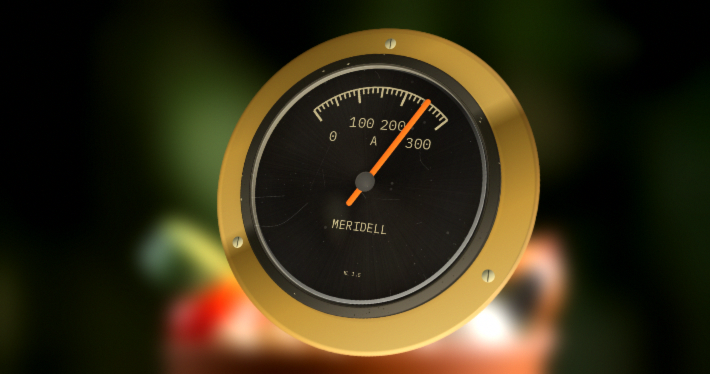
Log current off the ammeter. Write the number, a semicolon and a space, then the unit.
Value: 250; A
